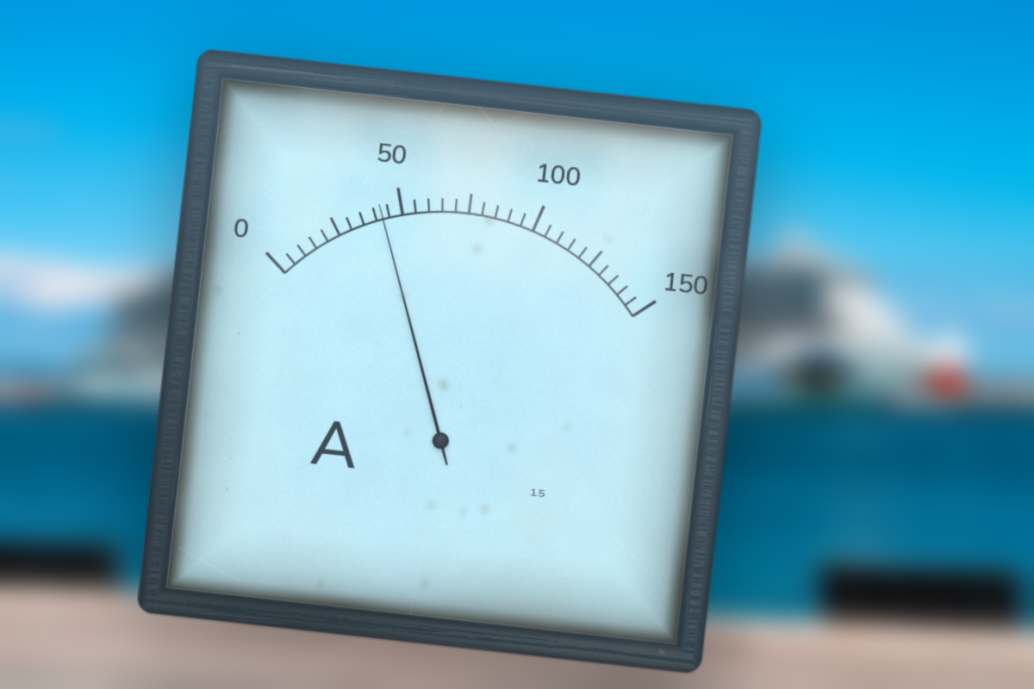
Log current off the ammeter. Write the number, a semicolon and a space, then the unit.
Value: 42.5; A
